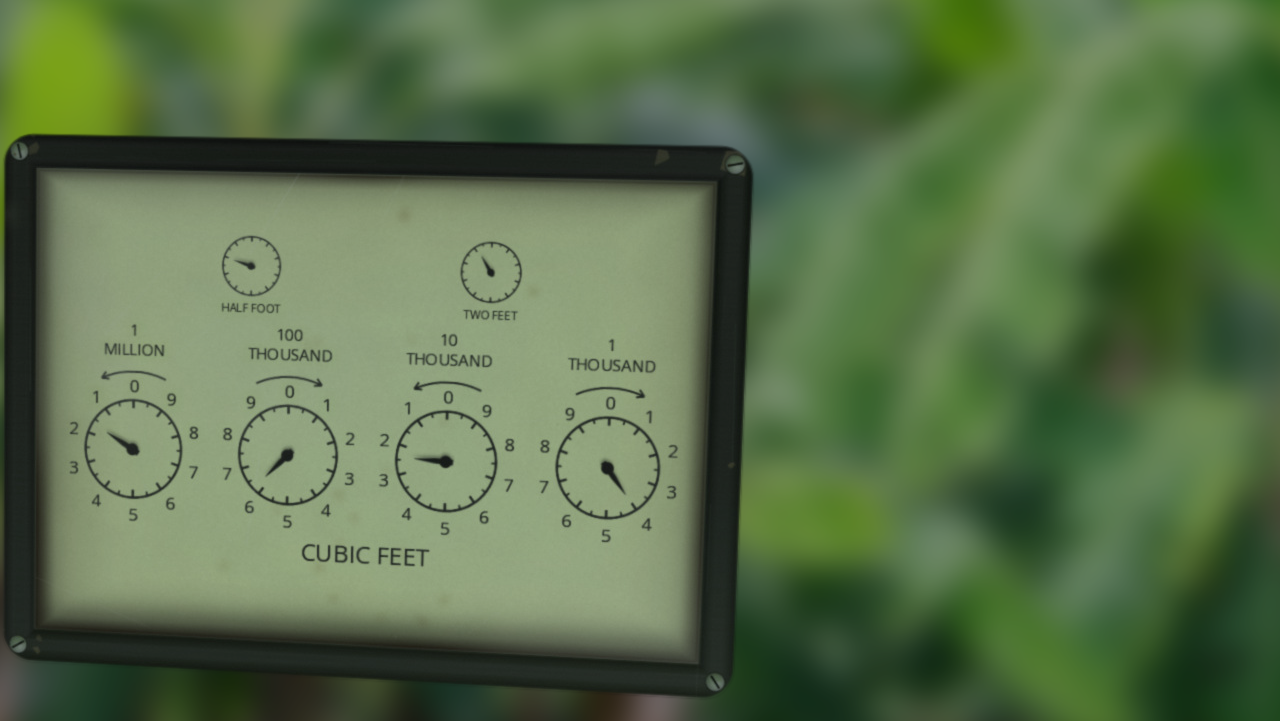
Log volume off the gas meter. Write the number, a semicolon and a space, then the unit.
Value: 162400; ft³
